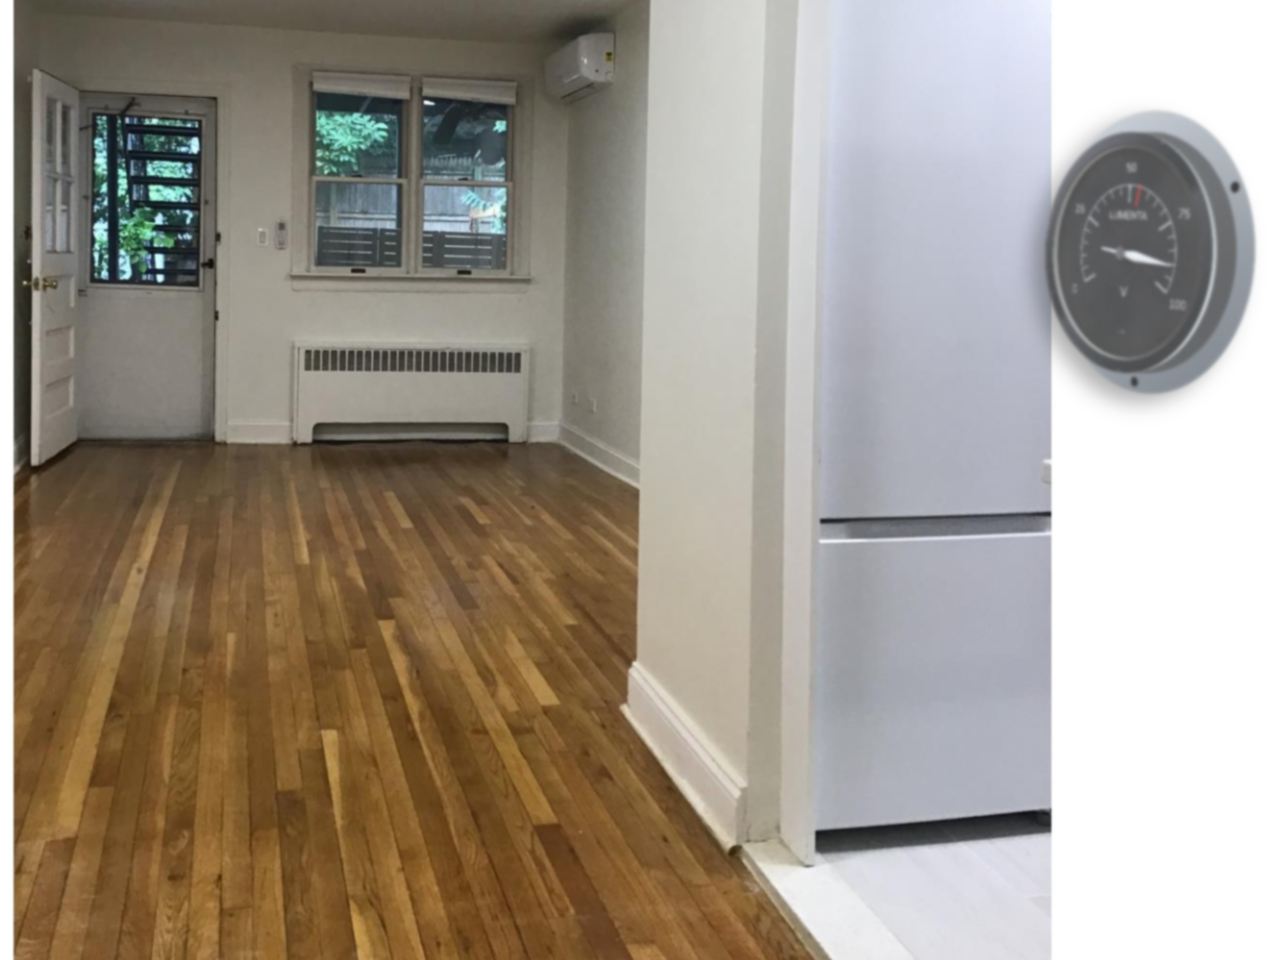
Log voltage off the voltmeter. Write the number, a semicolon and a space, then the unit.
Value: 90; V
